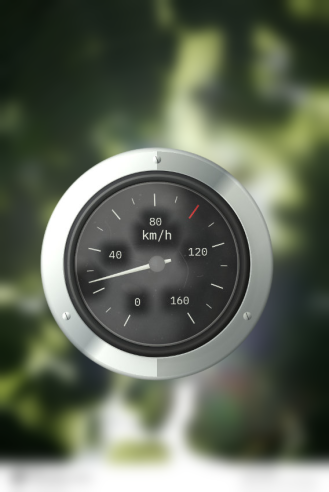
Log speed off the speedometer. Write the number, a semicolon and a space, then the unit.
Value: 25; km/h
